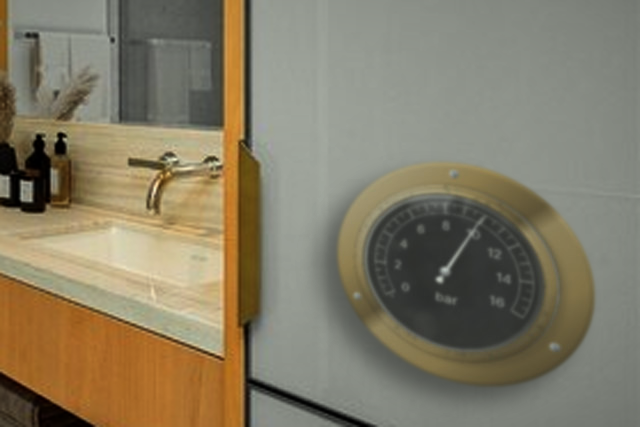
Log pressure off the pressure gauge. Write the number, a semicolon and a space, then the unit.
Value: 10; bar
